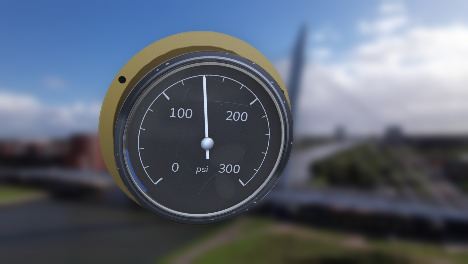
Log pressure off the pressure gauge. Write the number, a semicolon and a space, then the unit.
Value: 140; psi
